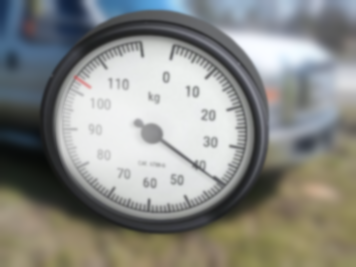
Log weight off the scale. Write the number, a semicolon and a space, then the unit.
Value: 40; kg
